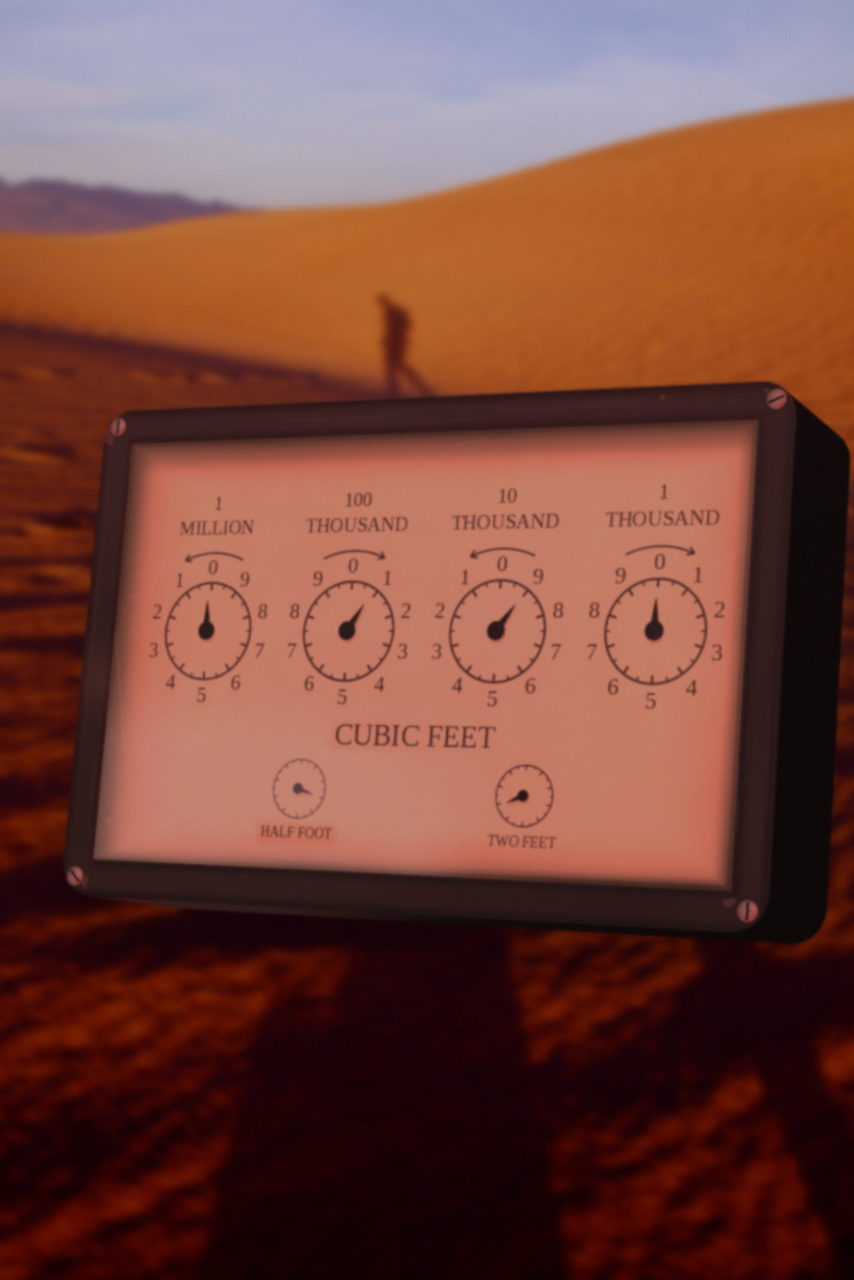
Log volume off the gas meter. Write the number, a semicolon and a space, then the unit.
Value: 9000; ft³
